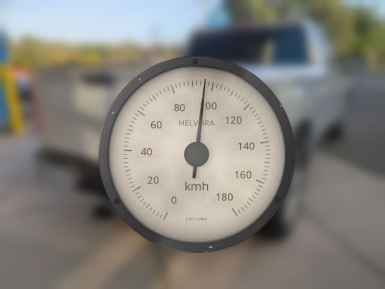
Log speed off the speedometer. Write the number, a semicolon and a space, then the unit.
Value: 96; km/h
